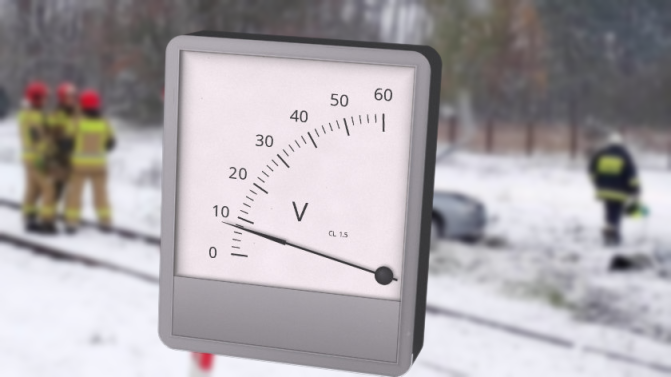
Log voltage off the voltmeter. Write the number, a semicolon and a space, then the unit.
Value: 8; V
